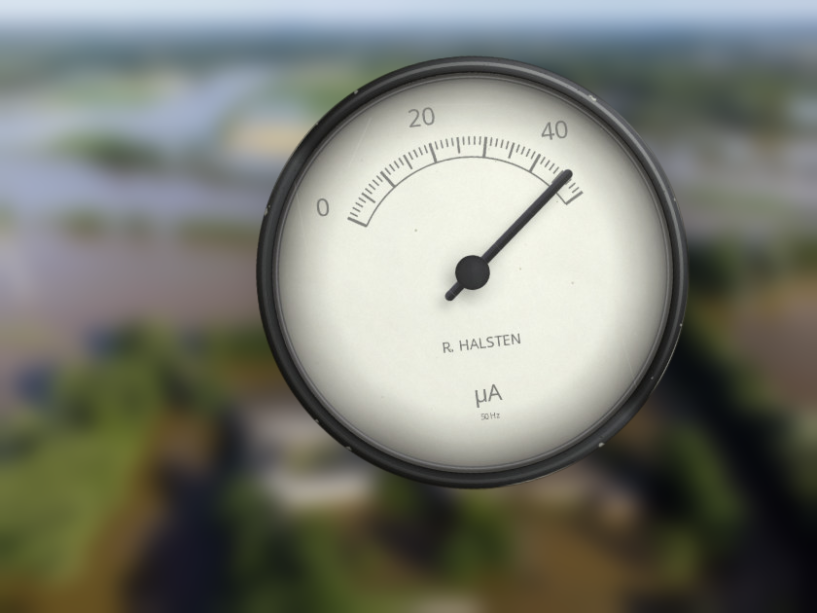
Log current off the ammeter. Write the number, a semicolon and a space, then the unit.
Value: 46; µA
